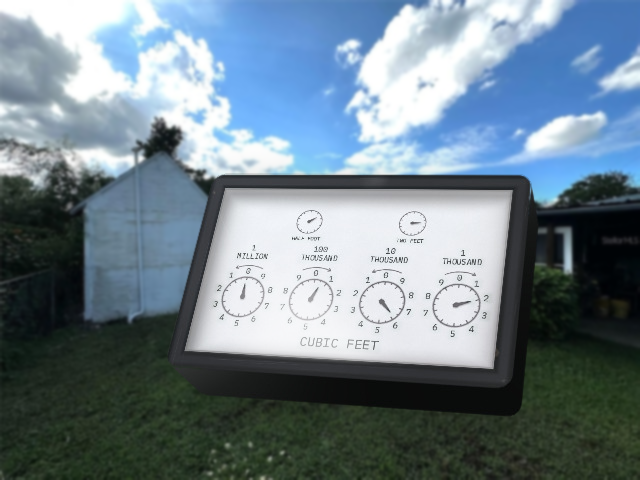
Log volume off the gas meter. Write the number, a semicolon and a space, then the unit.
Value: 6200; ft³
